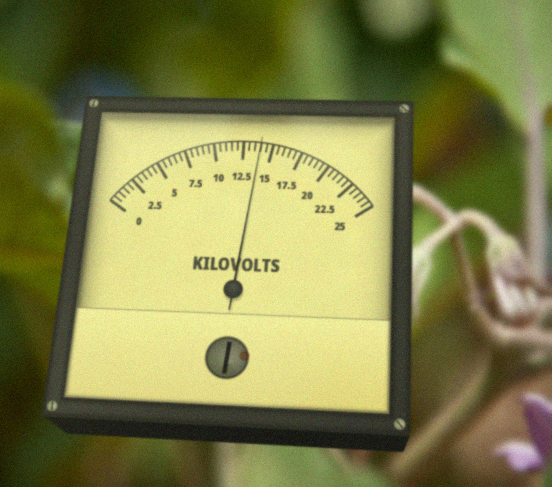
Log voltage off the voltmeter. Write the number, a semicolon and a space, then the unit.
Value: 14; kV
